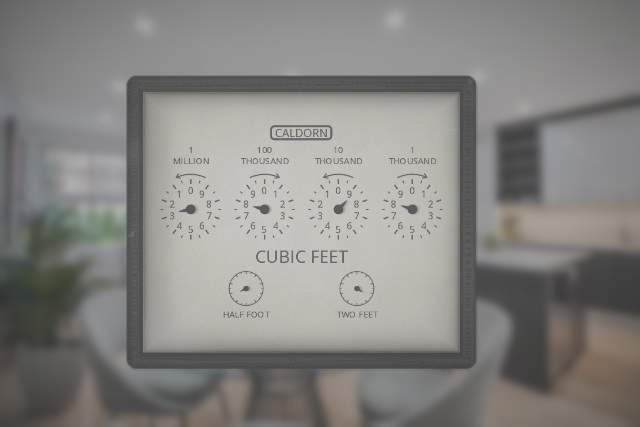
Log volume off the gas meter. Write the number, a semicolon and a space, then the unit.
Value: 278800; ft³
